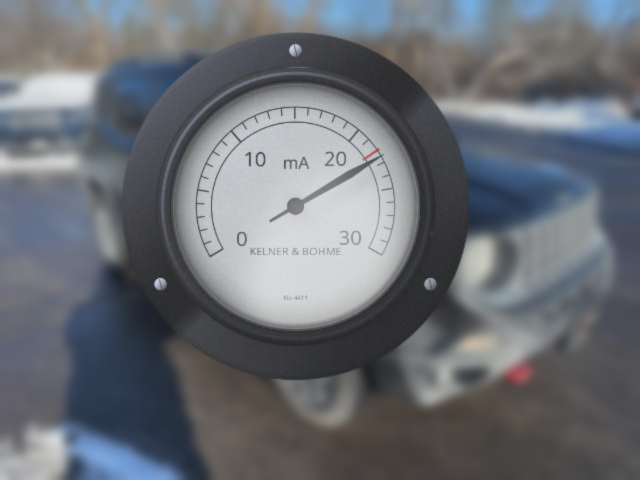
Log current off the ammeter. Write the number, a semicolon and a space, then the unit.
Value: 22.5; mA
